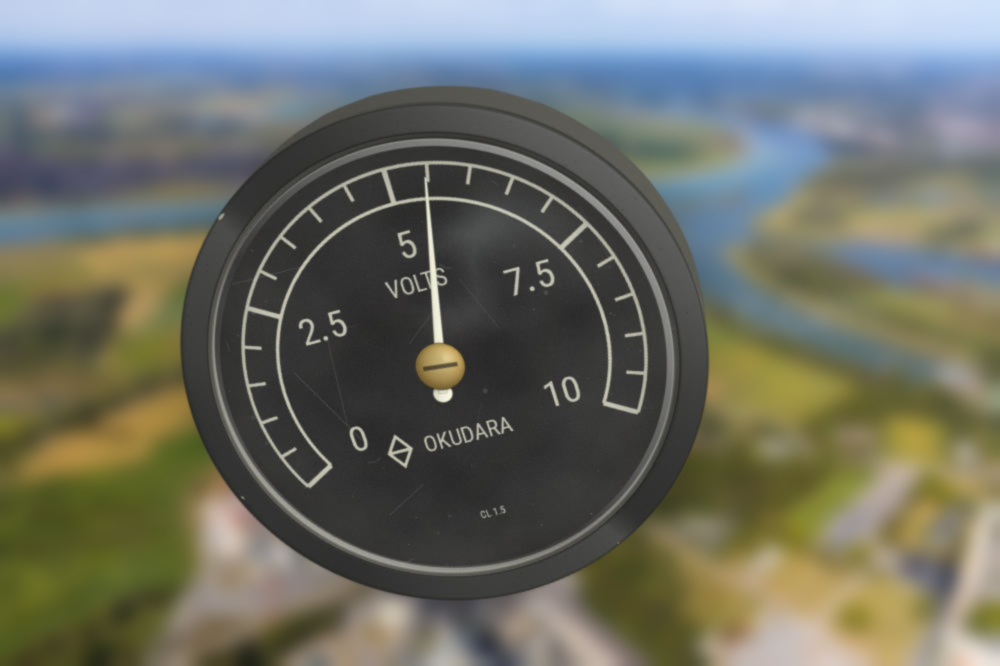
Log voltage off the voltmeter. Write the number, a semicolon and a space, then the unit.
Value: 5.5; V
